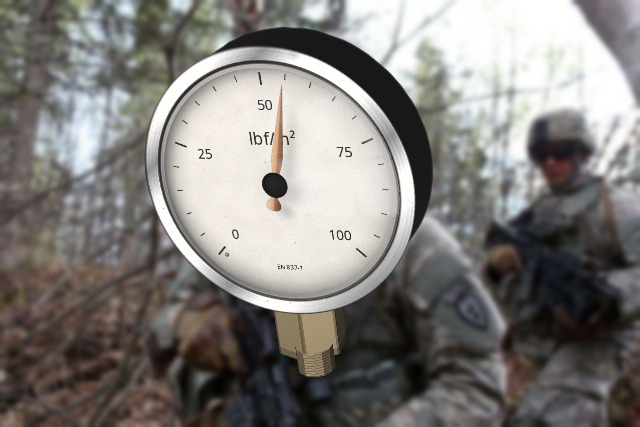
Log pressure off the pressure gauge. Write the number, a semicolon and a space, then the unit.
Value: 55; psi
